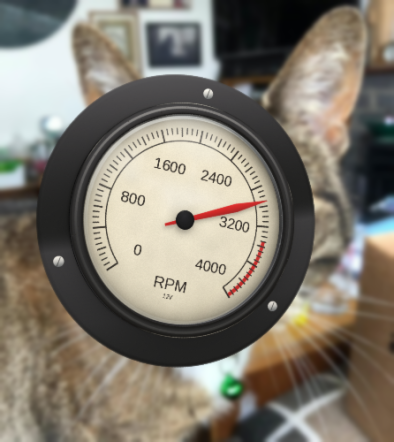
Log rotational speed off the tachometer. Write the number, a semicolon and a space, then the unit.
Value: 2950; rpm
